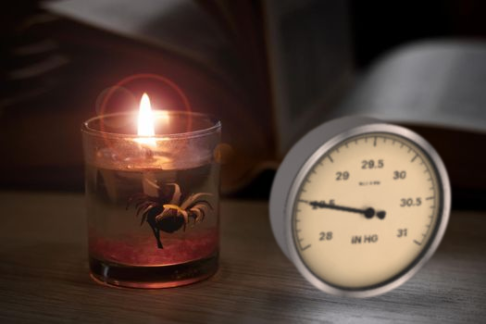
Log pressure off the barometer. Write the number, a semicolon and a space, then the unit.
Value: 28.5; inHg
